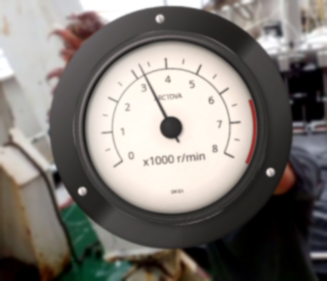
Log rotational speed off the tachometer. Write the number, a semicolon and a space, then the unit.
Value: 3250; rpm
